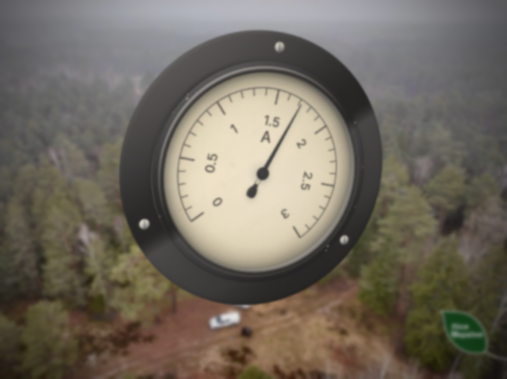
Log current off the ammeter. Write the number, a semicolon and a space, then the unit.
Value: 1.7; A
